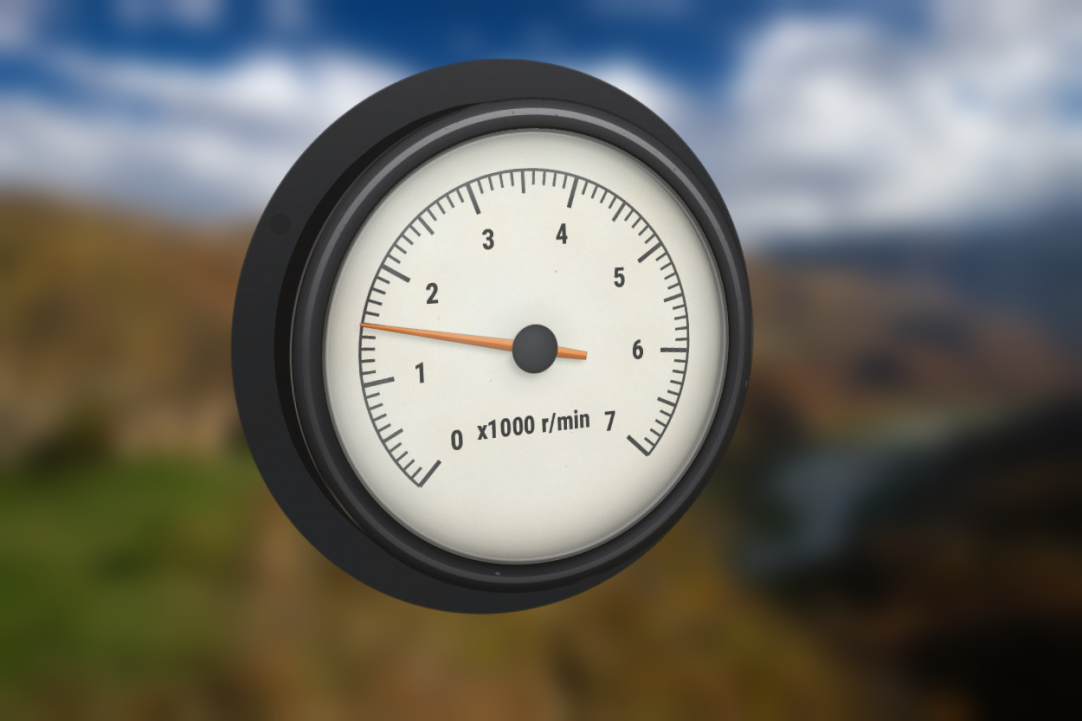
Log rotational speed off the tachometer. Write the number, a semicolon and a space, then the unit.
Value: 1500; rpm
